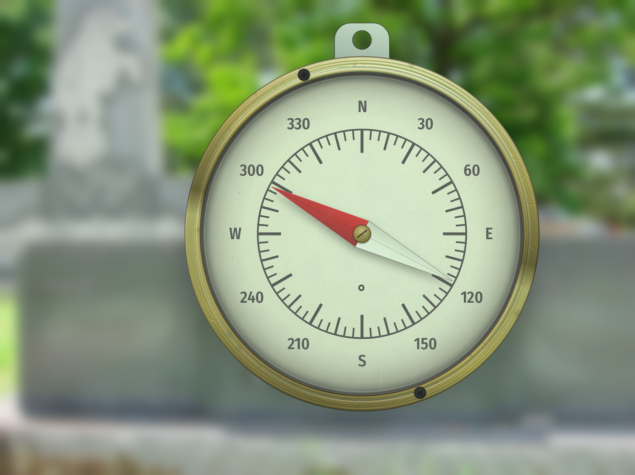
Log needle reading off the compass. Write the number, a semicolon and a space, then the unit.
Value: 297.5; °
